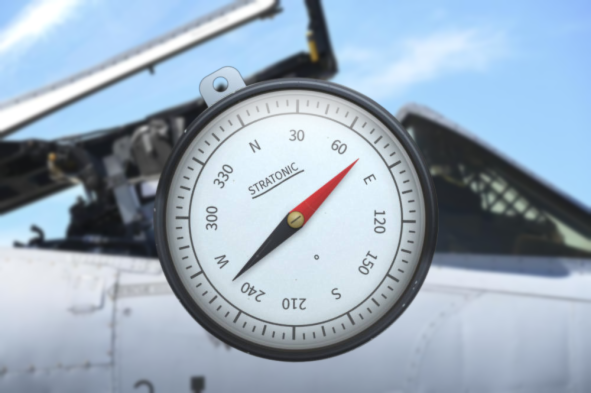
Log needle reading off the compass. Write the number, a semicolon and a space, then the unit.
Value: 75; °
